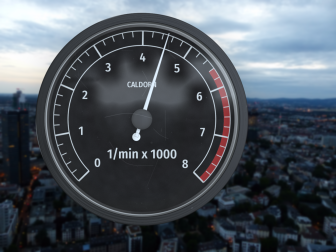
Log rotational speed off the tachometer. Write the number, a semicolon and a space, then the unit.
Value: 4500; rpm
